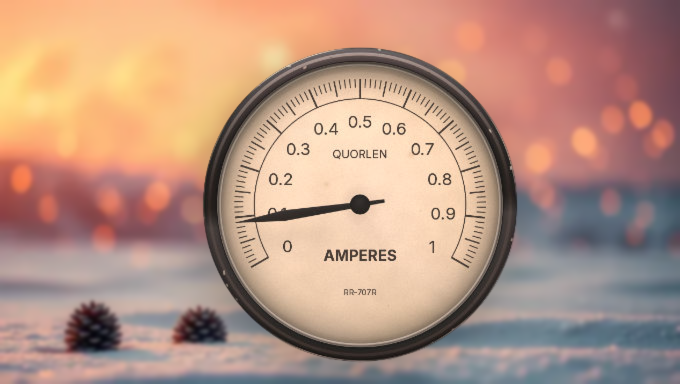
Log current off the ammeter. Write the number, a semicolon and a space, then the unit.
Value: 0.09; A
